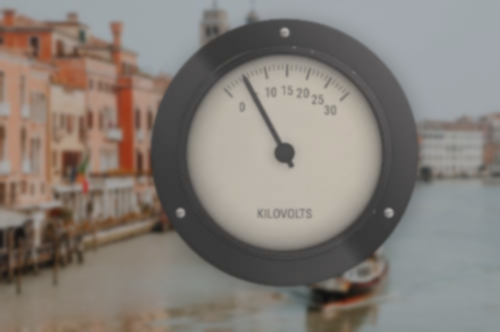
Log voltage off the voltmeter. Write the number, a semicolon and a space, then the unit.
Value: 5; kV
